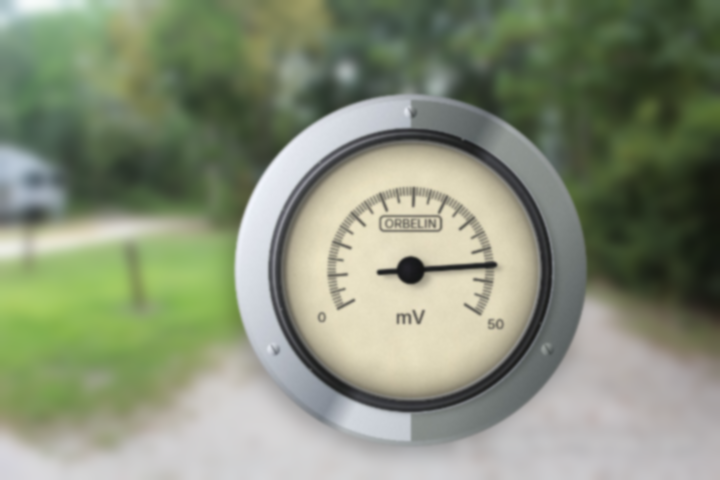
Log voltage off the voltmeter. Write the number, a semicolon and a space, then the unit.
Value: 42.5; mV
